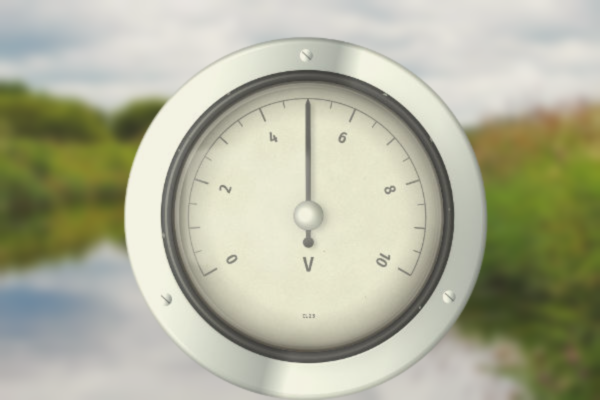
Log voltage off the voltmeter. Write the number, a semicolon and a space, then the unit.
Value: 5; V
